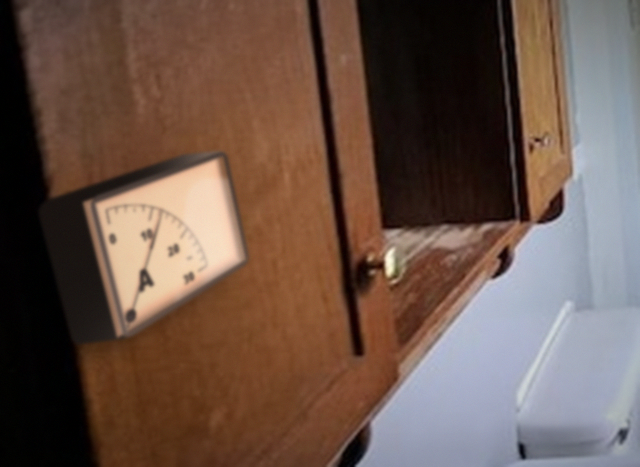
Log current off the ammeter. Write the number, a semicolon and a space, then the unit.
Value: 12; A
